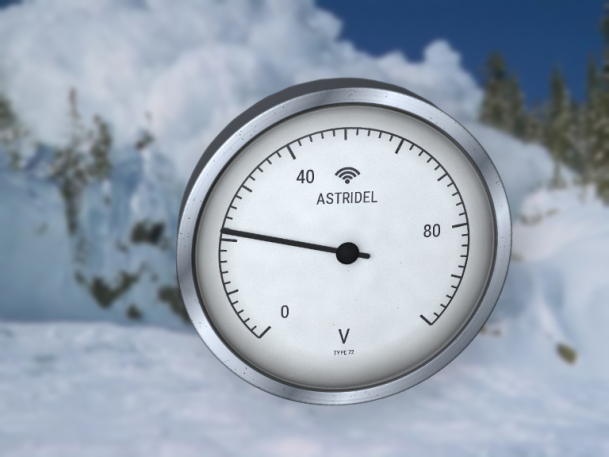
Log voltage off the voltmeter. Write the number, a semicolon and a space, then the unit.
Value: 22; V
